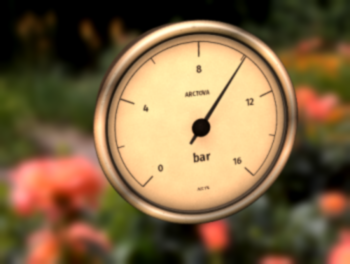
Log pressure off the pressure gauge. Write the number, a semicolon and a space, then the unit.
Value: 10; bar
